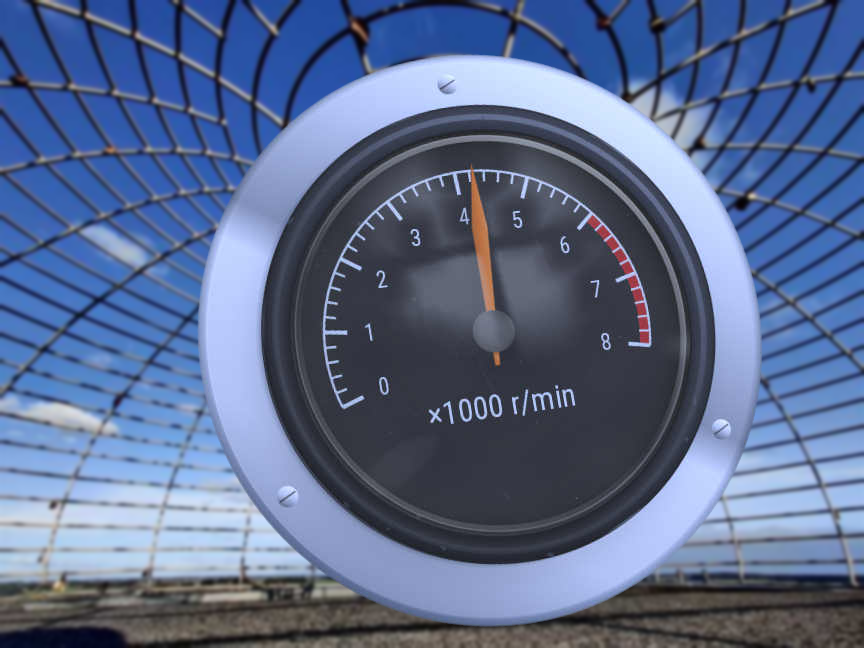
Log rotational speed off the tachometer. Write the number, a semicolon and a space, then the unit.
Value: 4200; rpm
